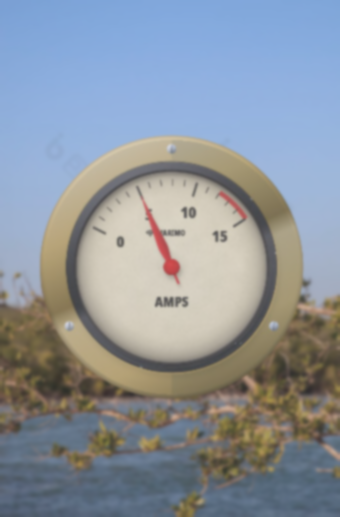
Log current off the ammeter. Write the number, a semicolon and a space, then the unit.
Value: 5; A
